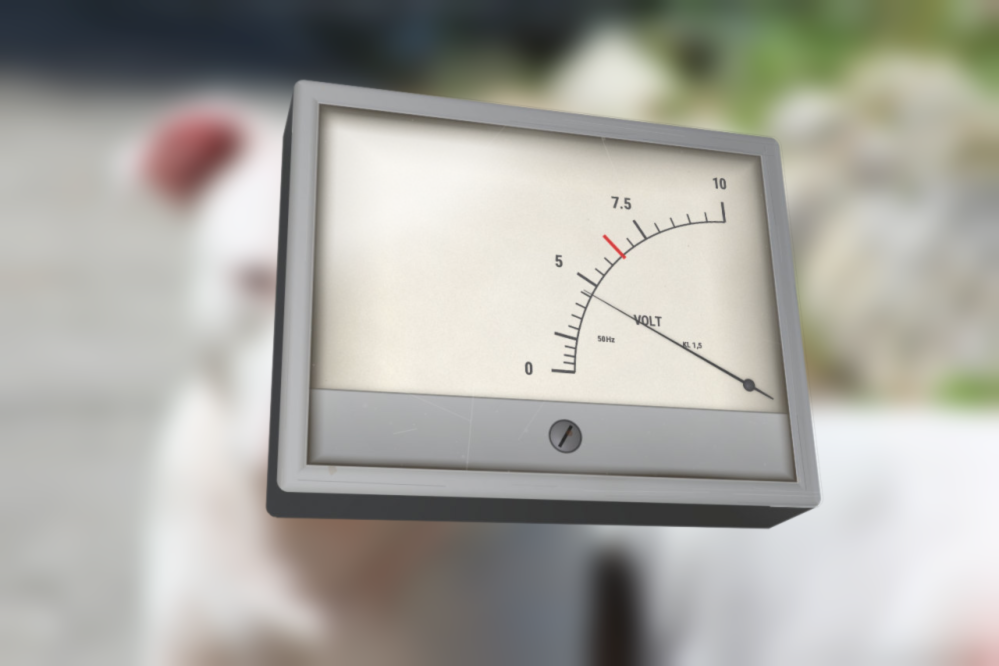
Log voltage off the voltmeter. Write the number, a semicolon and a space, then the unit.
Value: 4.5; V
